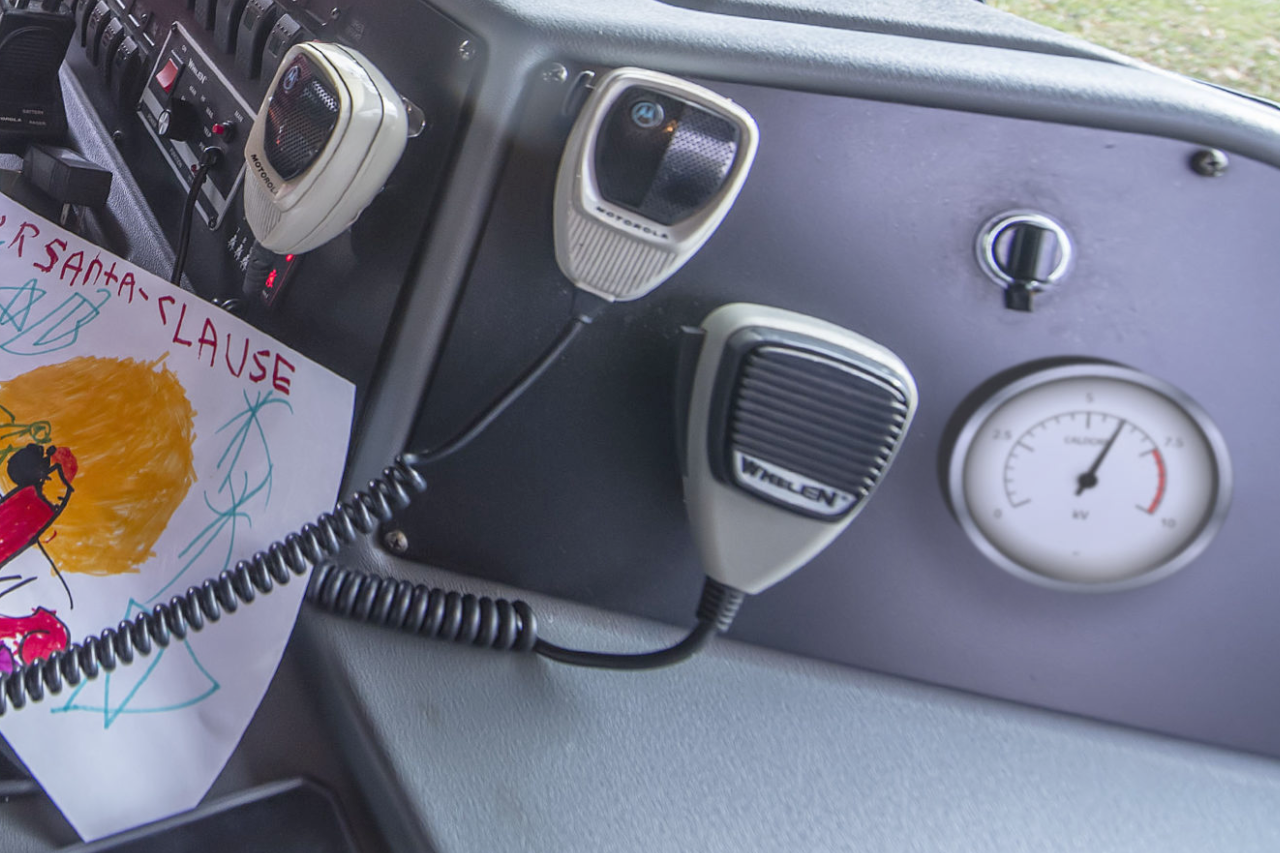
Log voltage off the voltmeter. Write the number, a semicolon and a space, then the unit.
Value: 6; kV
